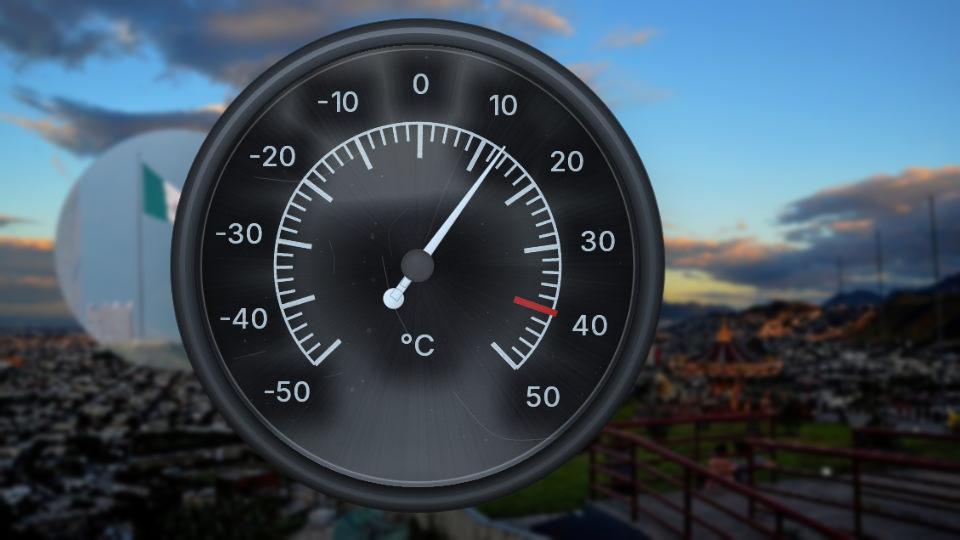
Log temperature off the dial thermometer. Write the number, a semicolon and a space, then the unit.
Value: 13; °C
